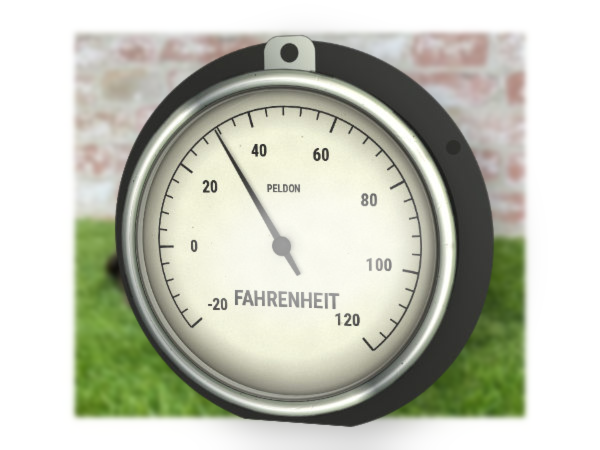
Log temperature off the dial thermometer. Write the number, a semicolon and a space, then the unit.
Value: 32; °F
